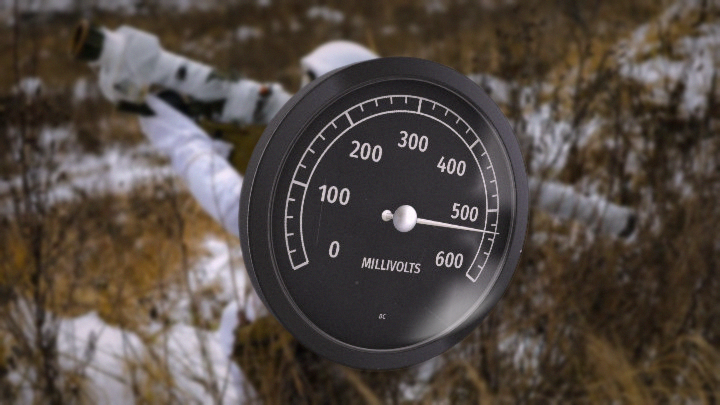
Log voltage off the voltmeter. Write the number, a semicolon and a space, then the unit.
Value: 530; mV
